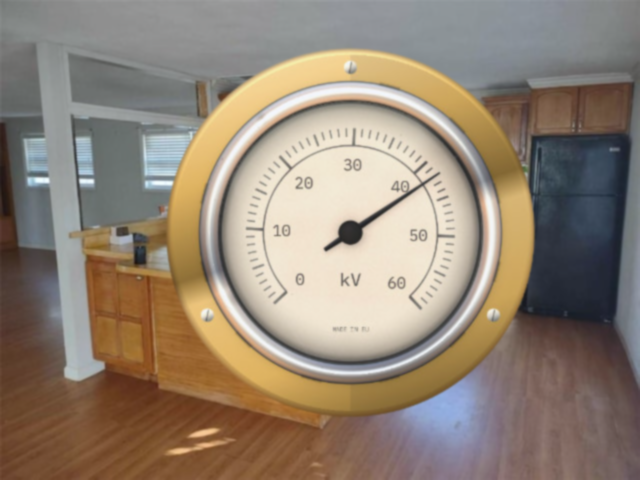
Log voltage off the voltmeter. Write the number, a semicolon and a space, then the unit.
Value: 42; kV
